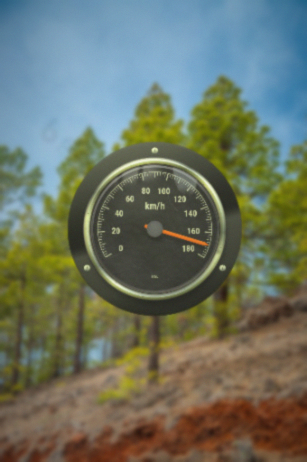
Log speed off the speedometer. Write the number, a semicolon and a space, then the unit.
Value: 170; km/h
